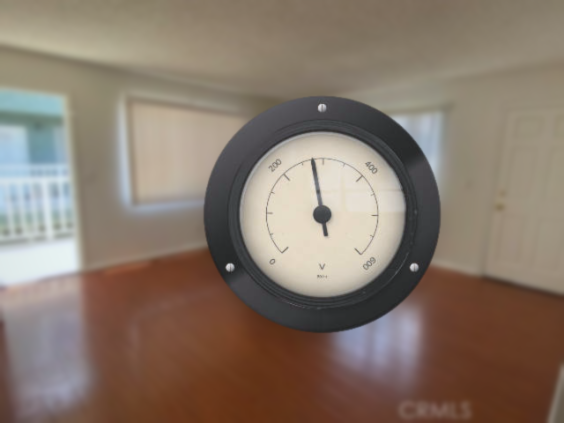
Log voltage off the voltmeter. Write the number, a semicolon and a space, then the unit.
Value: 275; V
